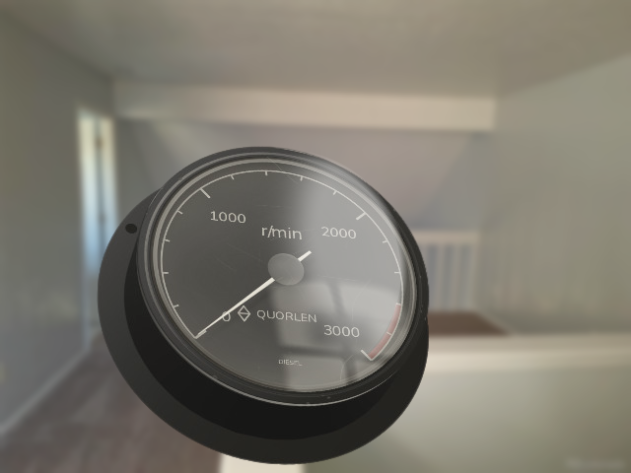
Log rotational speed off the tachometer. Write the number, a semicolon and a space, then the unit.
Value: 0; rpm
